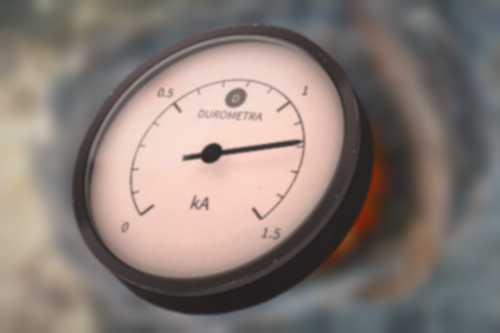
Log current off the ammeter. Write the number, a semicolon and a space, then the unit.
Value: 1.2; kA
